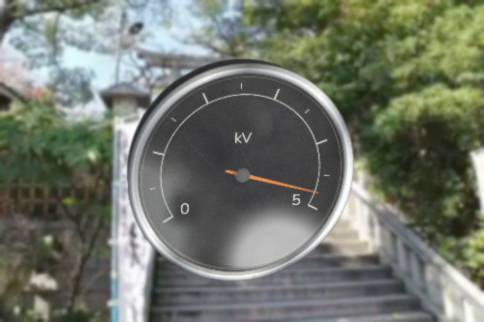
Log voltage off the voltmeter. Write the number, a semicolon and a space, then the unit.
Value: 4.75; kV
